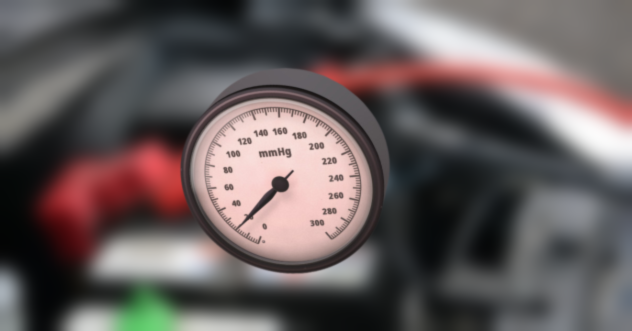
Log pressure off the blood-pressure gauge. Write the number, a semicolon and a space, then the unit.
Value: 20; mmHg
